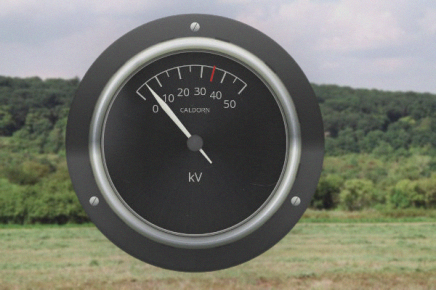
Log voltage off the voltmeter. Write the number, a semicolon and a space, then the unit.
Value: 5; kV
